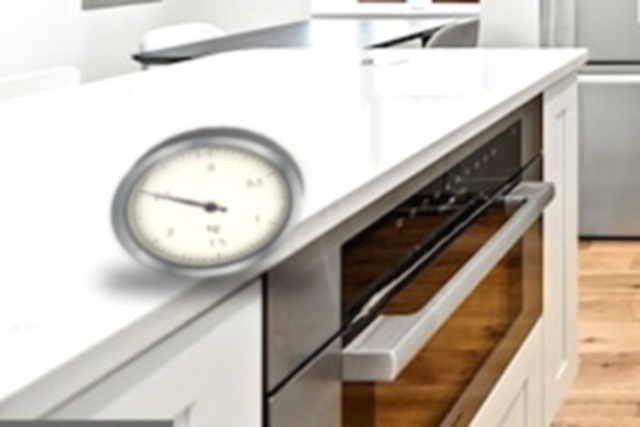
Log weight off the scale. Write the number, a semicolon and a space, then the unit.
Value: 2.5; kg
